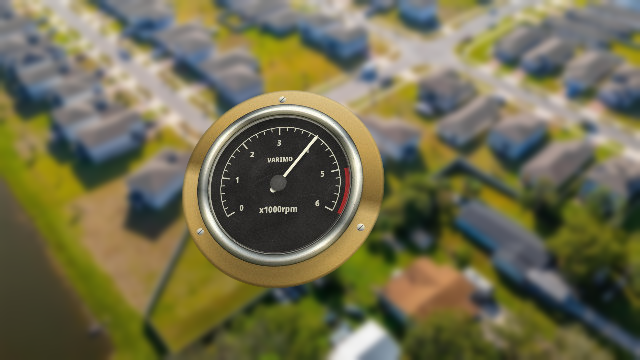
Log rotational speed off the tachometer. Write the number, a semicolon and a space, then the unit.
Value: 4000; rpm
